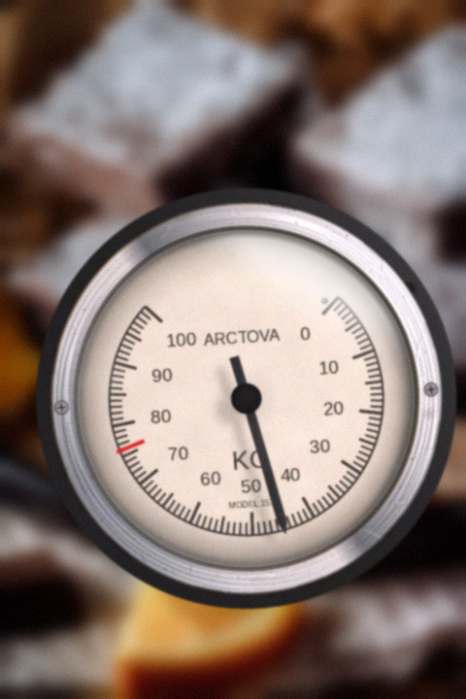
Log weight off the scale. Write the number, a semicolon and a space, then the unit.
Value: 45; kg
